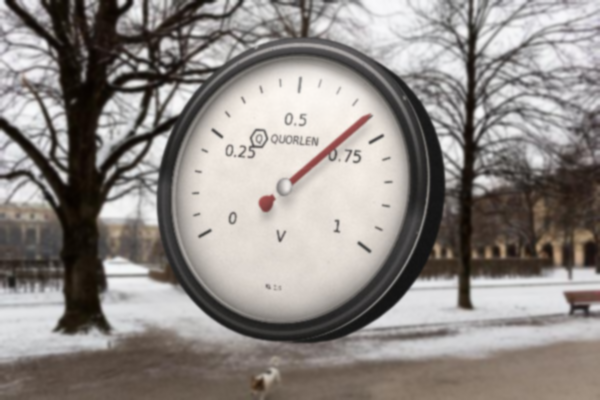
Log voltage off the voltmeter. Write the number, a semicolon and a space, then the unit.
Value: 0.7; V
